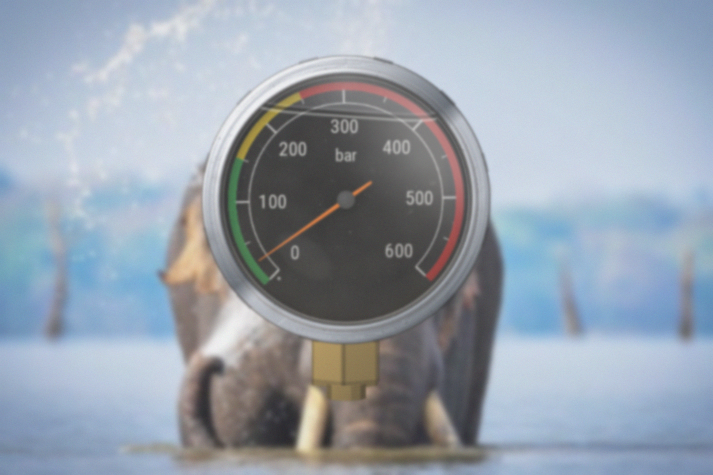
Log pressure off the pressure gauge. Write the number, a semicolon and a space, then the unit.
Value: 25; bar
